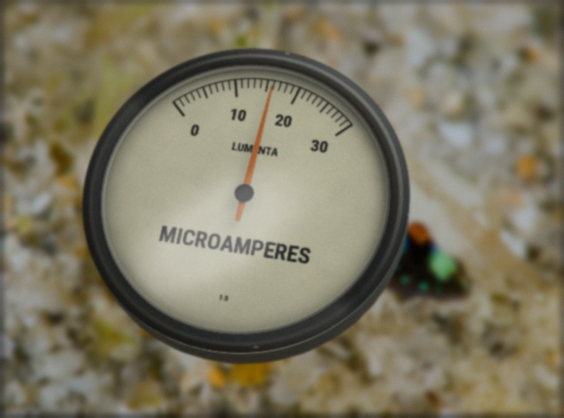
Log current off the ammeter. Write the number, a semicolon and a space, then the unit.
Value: 16; µA
